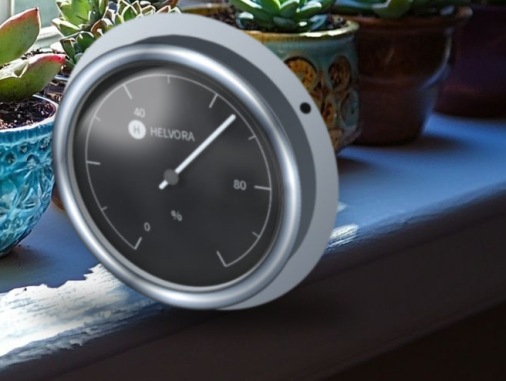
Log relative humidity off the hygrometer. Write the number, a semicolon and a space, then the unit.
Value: 65; %
